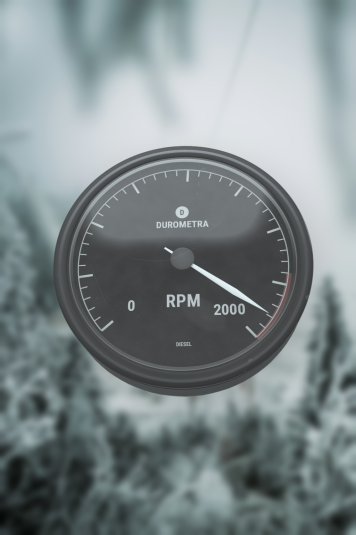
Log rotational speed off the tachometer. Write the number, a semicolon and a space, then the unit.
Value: 1900; rpm
